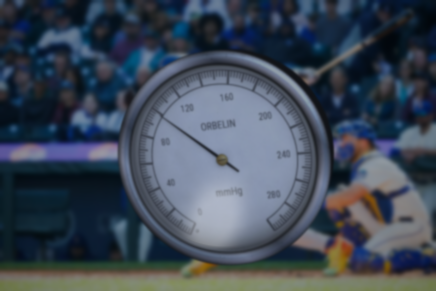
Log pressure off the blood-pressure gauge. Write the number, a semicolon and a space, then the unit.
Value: 100; mmHg
